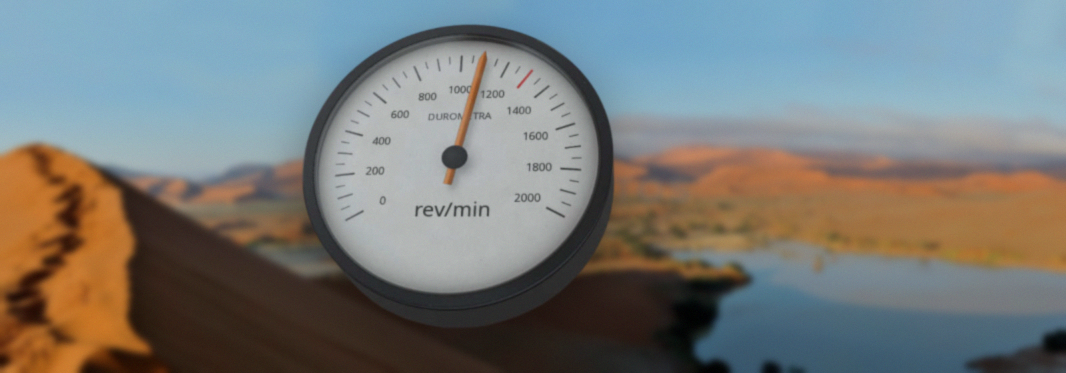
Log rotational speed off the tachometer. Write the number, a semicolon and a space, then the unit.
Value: 1100; rpm
